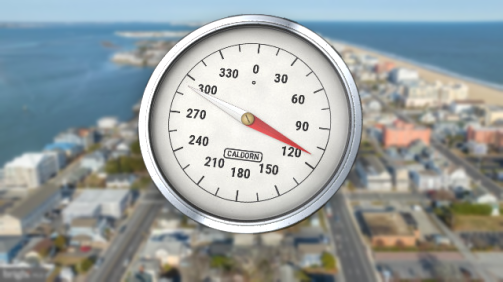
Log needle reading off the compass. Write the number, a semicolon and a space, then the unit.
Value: 112.5; °
